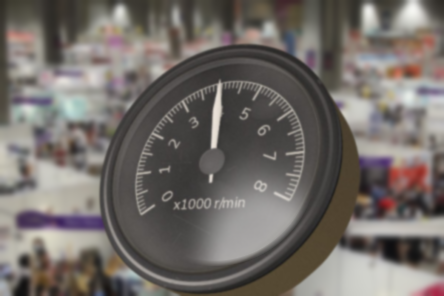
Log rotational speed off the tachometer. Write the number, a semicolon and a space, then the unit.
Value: 4000; rpm
